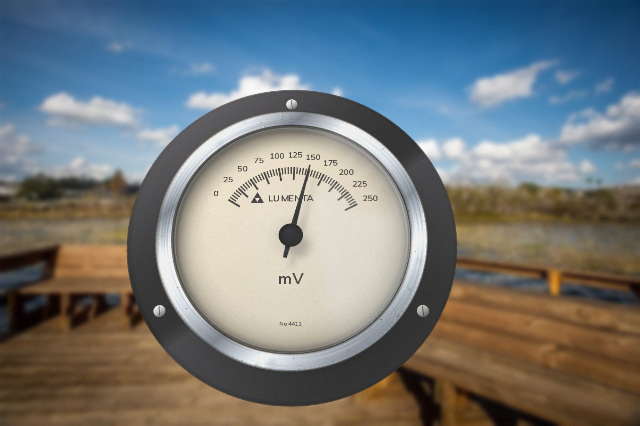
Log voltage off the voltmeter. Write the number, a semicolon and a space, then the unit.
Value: 150; mV
